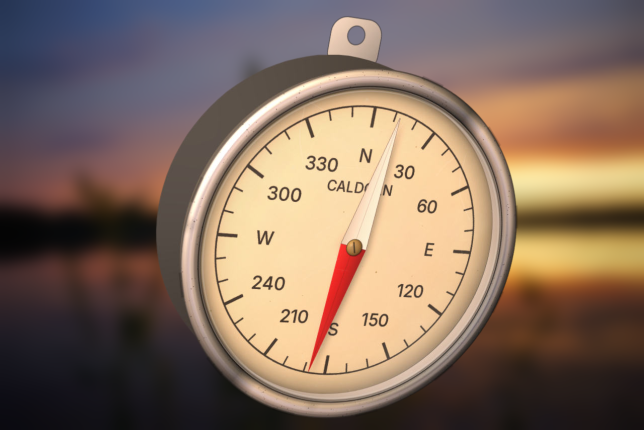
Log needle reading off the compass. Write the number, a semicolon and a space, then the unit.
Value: 190; °
